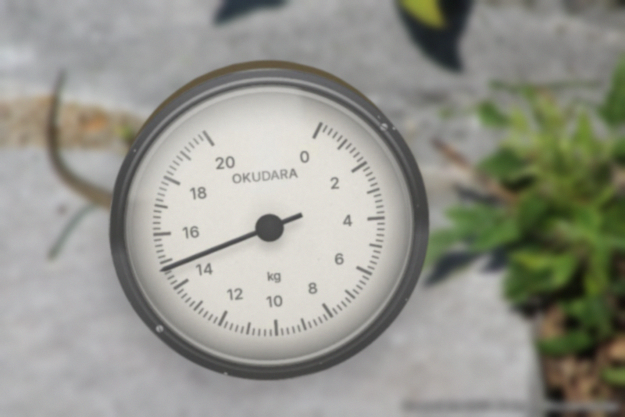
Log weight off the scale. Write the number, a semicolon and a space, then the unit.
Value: 14.8; kg
